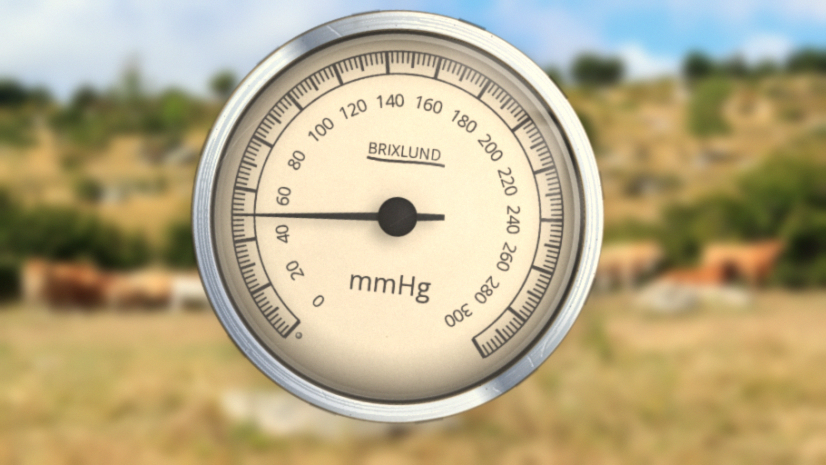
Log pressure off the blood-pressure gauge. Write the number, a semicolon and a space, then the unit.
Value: 50; mmHg
